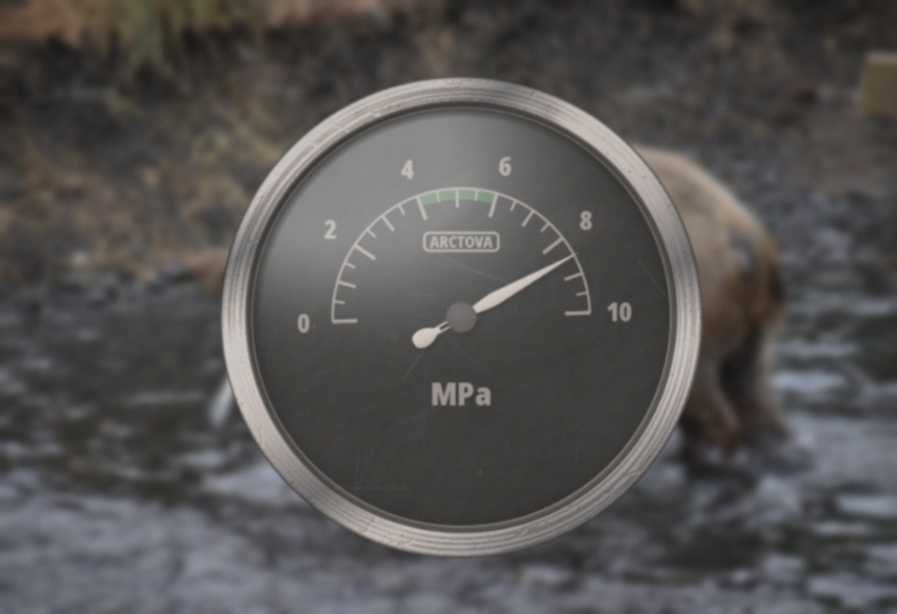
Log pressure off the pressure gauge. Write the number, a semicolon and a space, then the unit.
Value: 8.5; MPa
